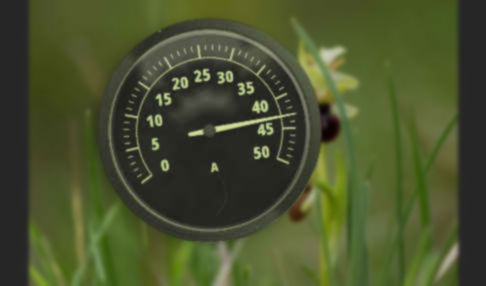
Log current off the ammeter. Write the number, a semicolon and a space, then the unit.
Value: 43; A
